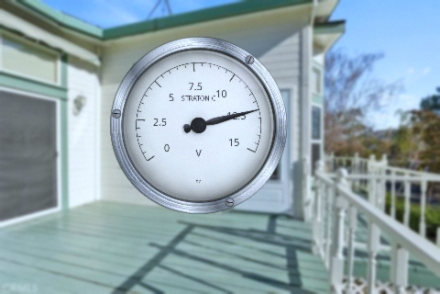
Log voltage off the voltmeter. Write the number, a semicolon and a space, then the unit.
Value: 12.5; V
